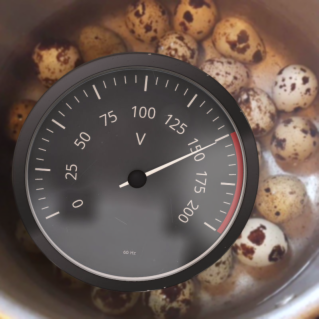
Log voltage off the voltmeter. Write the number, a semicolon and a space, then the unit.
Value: 150; V
